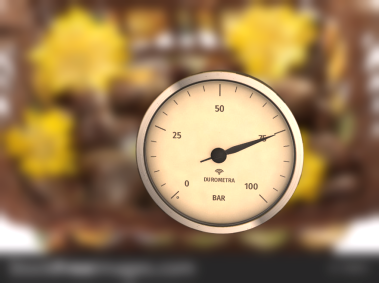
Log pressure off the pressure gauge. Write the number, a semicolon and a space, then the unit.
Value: 75; bar
